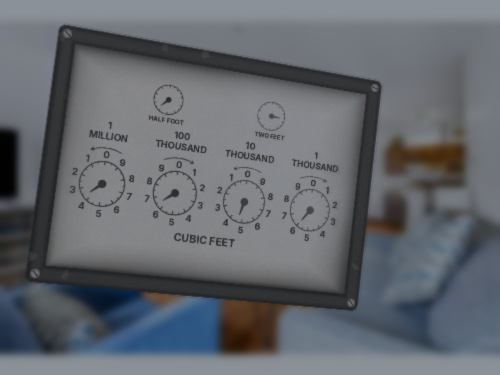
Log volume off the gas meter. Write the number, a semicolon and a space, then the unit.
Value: 364600; ft³
